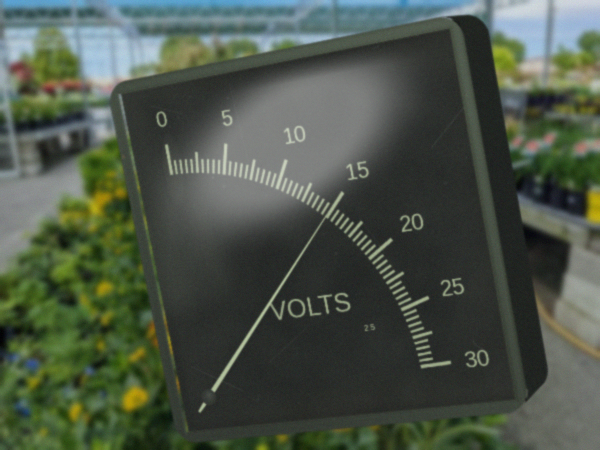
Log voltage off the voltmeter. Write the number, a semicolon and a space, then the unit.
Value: 15; V
